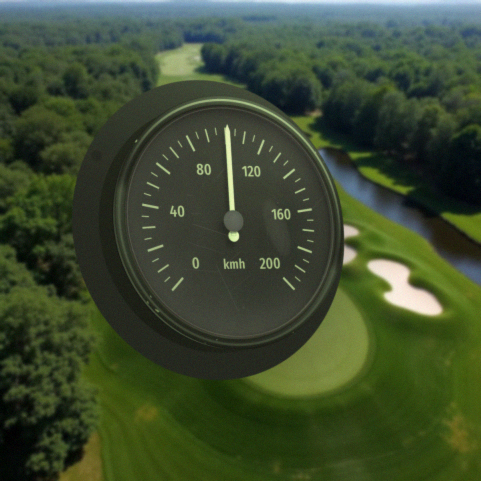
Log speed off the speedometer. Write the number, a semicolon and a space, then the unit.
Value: 100; km/h
